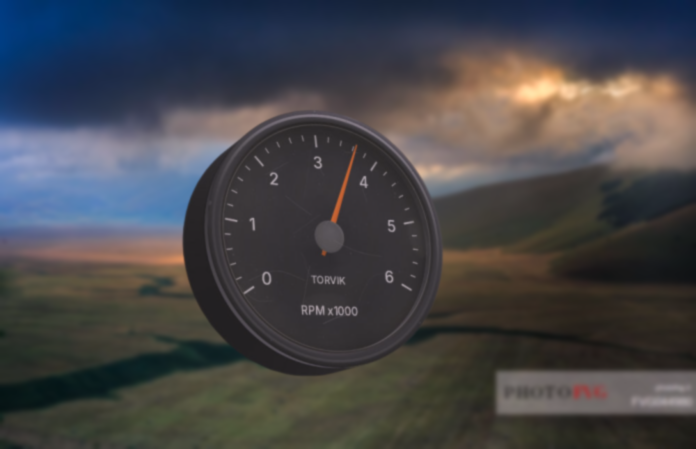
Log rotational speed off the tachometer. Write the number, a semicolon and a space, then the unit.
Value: 3600; rpm
